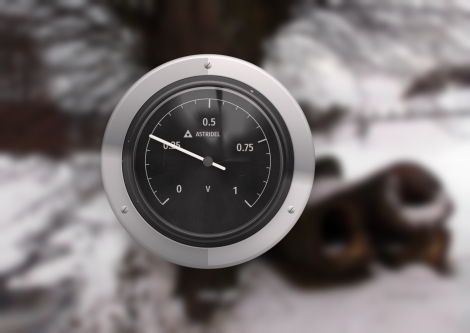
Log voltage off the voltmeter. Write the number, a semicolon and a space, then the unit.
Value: 0.25; V
